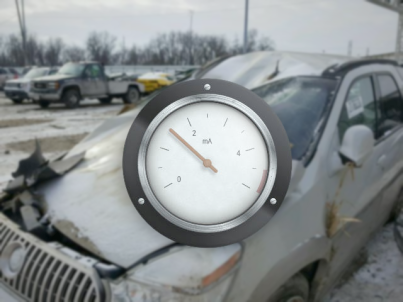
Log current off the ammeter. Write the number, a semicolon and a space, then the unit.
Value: 1.5; mA
